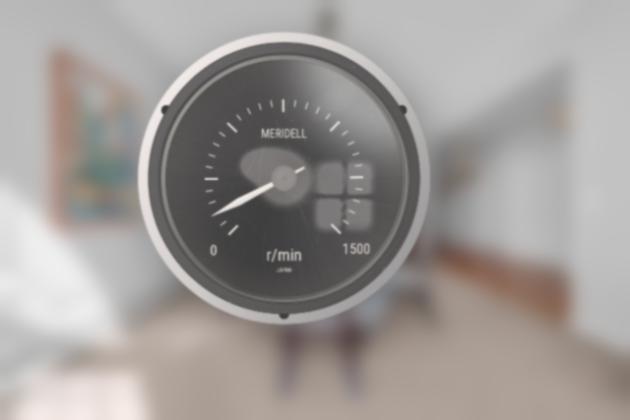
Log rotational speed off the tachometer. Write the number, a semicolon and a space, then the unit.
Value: 100; rpm
